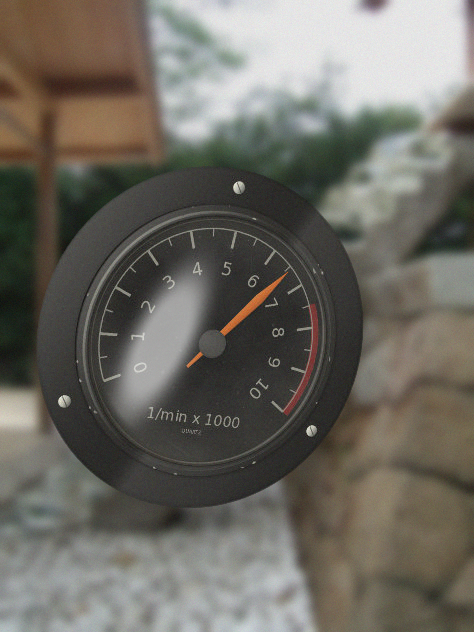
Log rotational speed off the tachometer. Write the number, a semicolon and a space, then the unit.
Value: 6500; rpm
